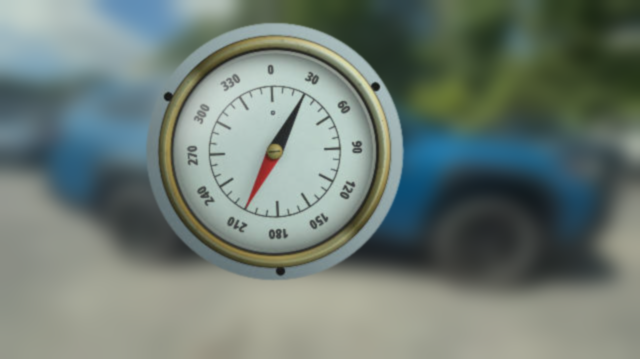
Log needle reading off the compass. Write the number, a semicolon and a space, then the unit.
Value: 210; °
